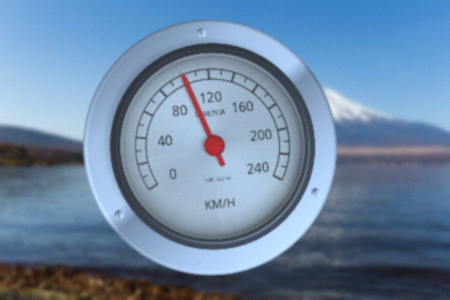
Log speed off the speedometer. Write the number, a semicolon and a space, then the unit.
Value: 100; km/h
